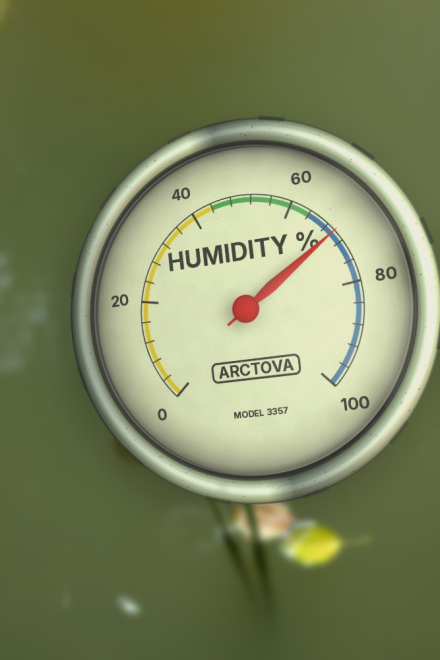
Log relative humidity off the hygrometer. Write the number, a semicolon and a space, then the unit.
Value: 70; %
